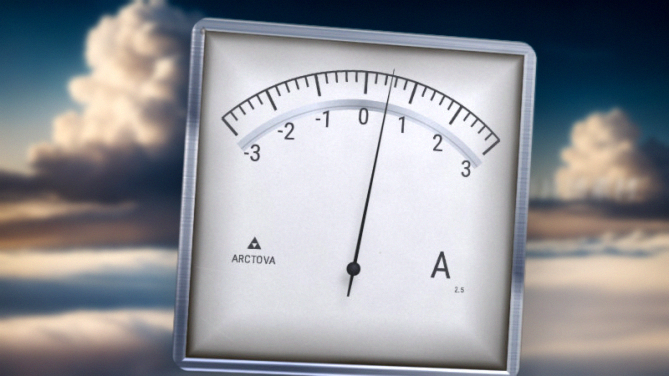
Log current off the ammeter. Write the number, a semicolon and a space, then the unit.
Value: 0.5; A
